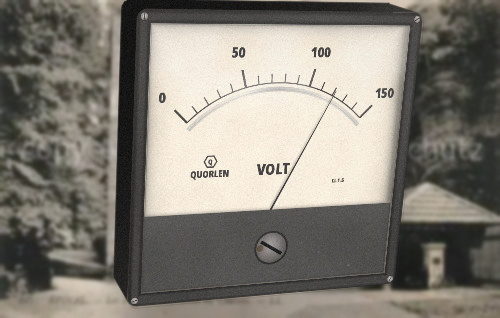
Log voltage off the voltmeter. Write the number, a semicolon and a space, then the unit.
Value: 120; V
